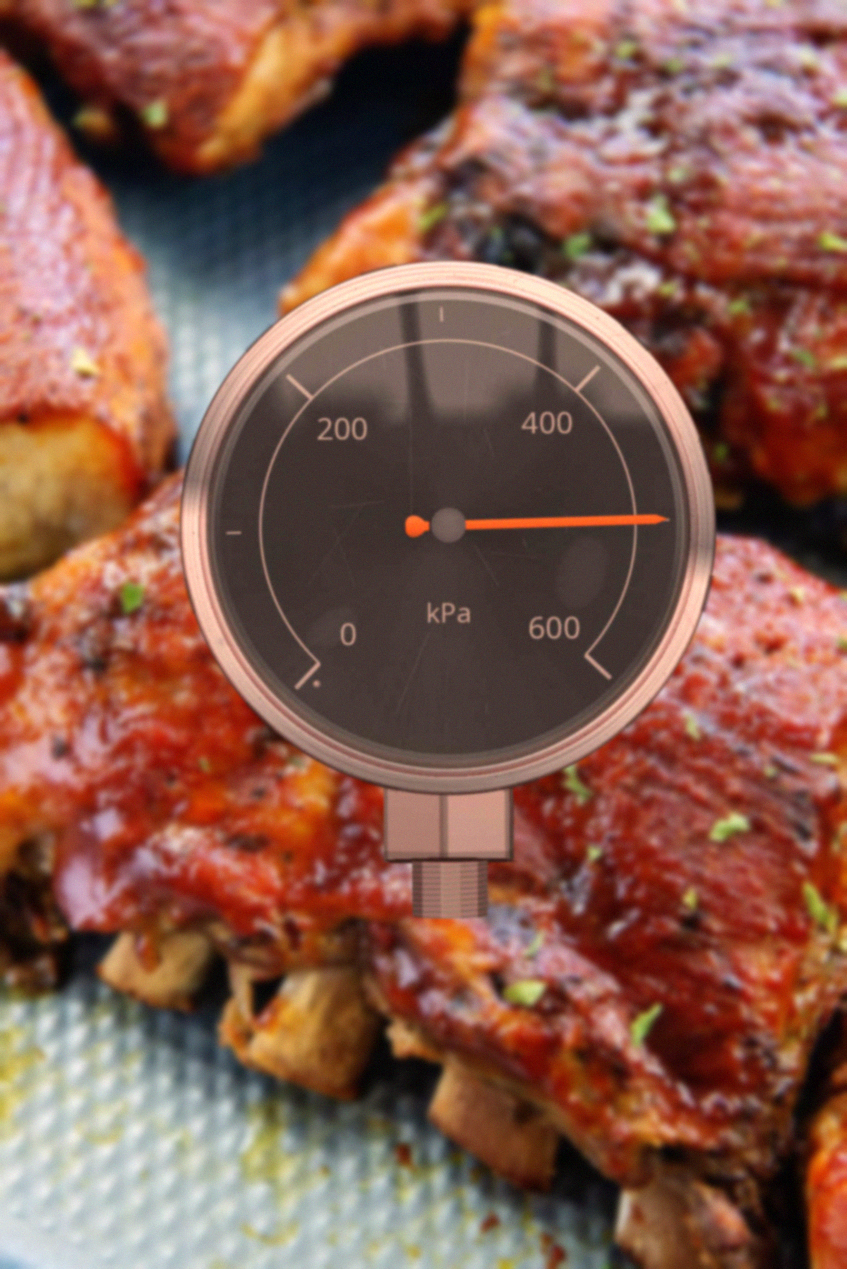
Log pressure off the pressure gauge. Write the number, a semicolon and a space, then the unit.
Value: 500; kPa
